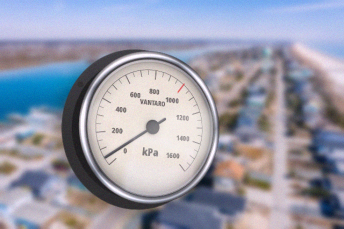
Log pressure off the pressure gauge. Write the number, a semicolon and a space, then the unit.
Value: 50; kPa
